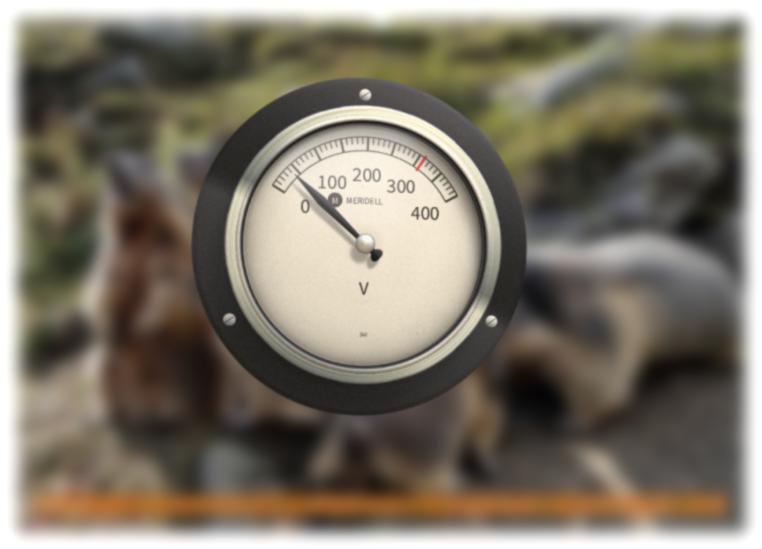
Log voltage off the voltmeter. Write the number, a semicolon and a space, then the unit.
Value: 40; V
